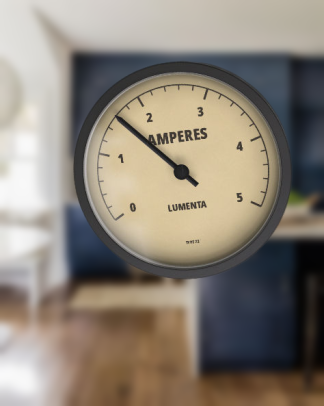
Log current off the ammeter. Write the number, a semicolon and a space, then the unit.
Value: 1.6; A
